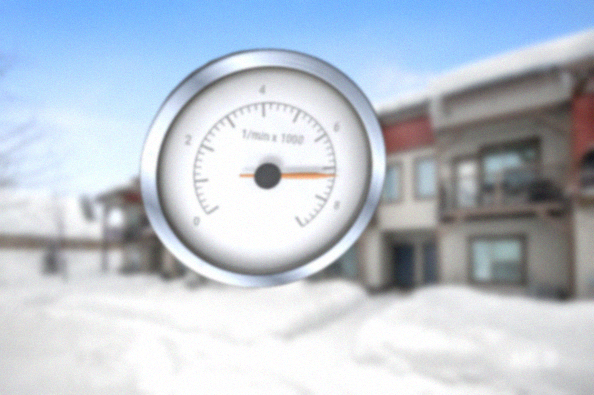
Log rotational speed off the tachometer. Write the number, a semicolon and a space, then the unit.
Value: 7200; rpm
